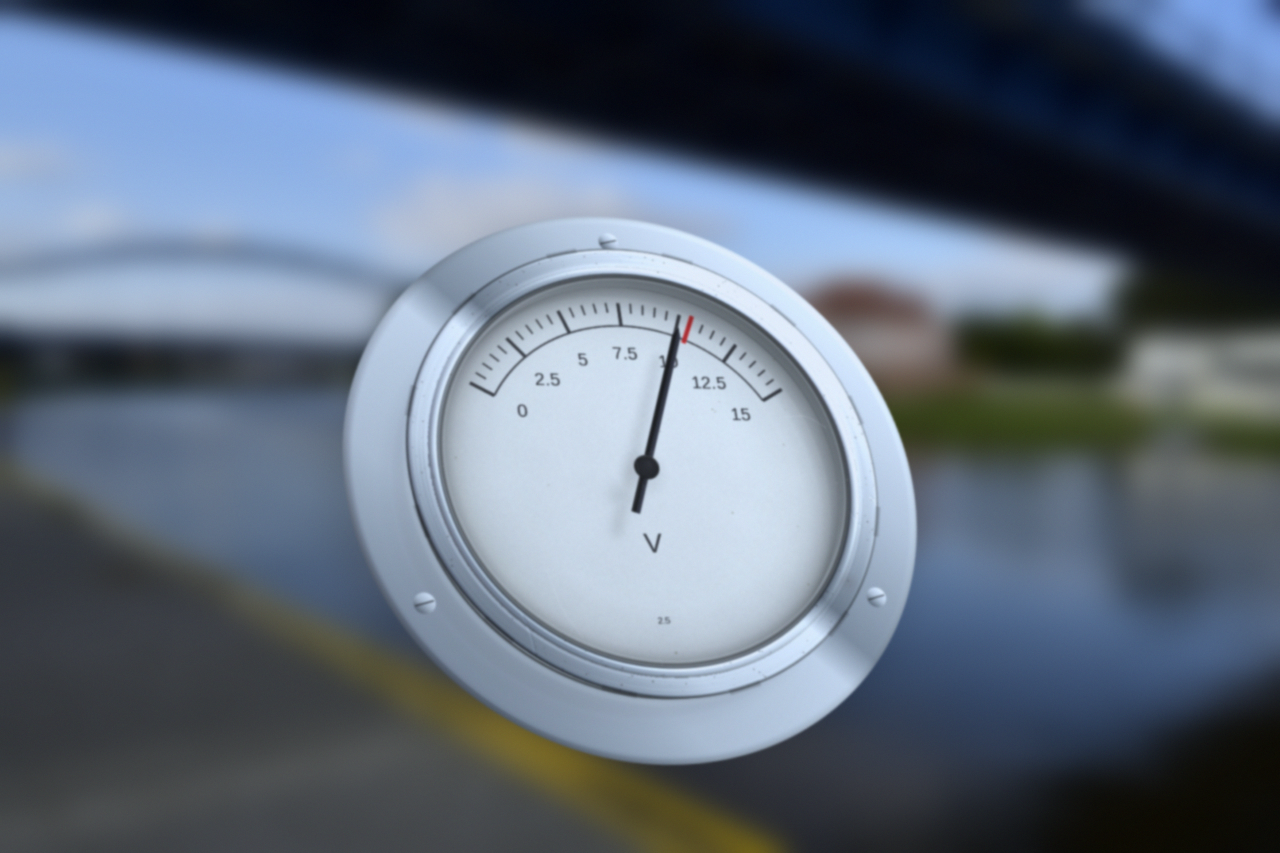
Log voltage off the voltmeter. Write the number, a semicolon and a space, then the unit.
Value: 10; V
